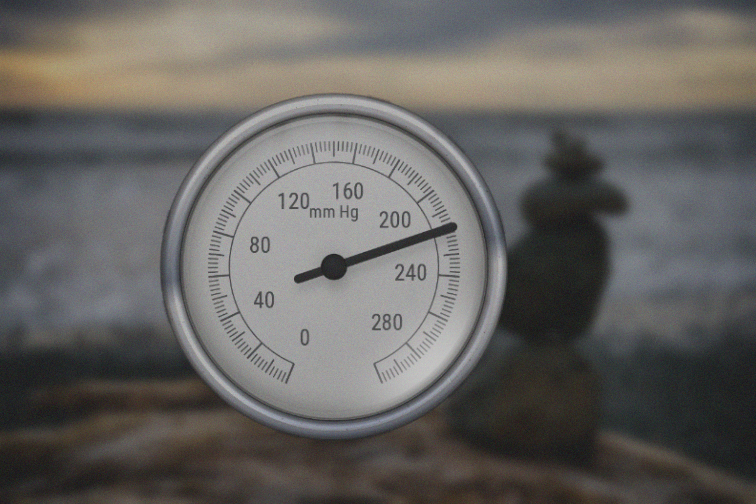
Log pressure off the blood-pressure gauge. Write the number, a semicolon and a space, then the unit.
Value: 218; mmHg
